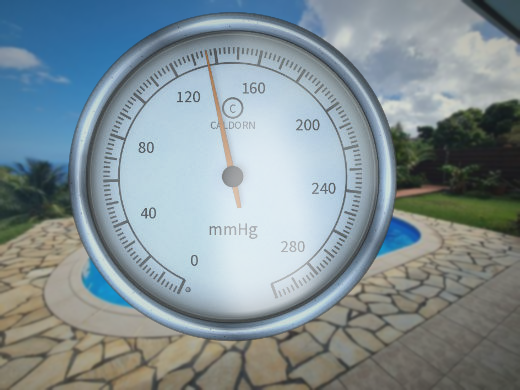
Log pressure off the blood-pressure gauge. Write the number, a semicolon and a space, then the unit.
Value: 136; mmHg
